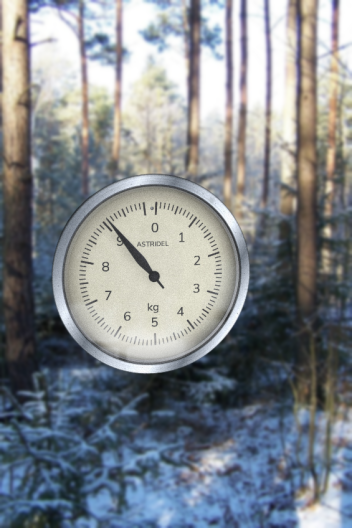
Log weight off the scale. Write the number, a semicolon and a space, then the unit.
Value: 9.1; kg
